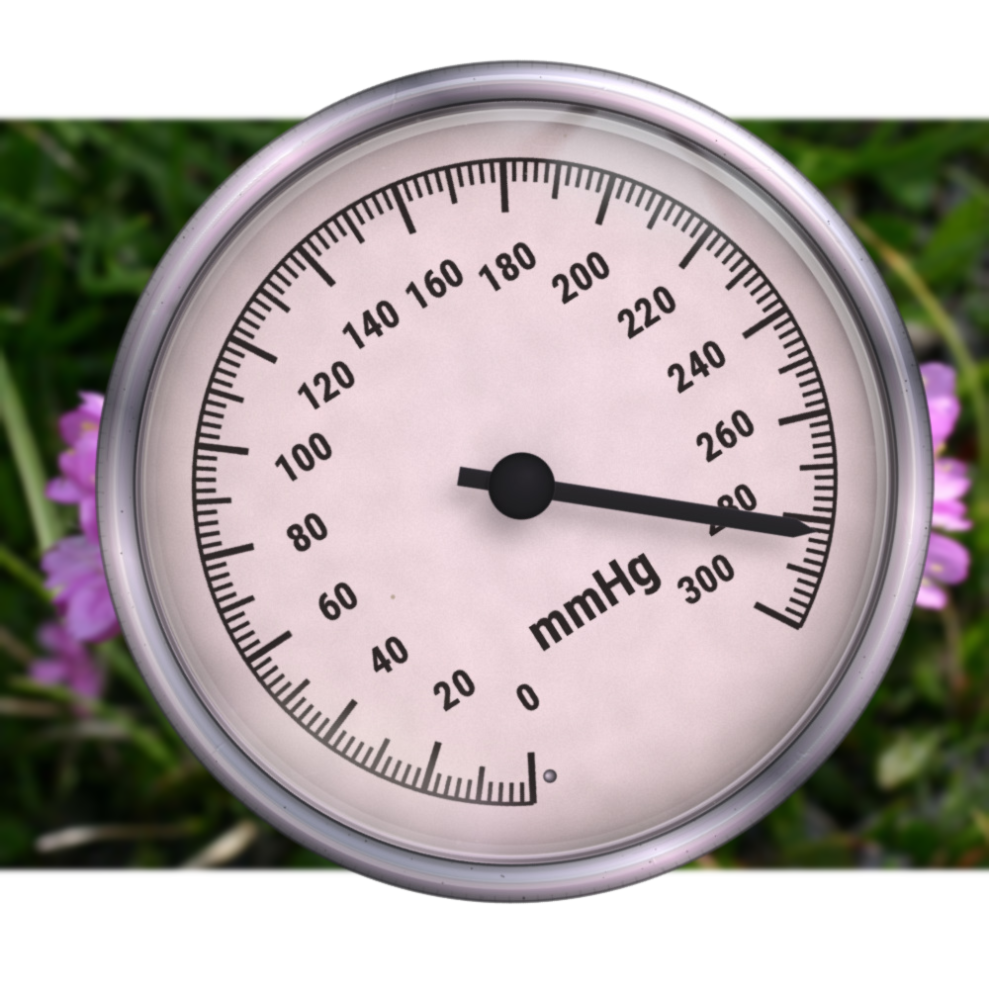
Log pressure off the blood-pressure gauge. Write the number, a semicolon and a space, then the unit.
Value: 282; mmHg
